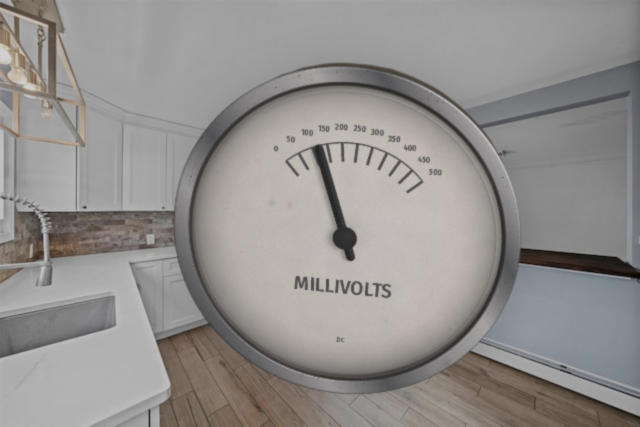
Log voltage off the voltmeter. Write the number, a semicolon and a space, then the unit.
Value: 125; mV
